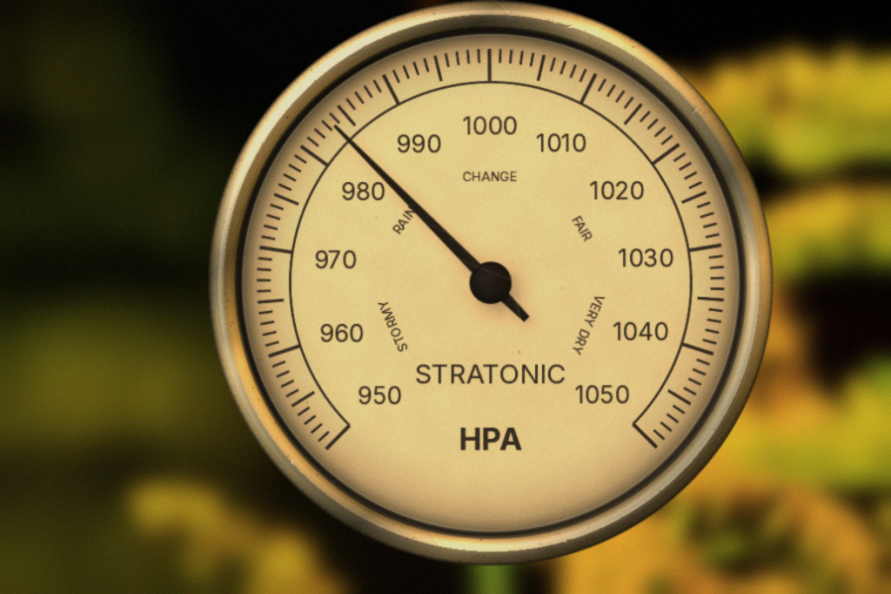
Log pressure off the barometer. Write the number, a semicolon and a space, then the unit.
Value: 983.5; hPa
